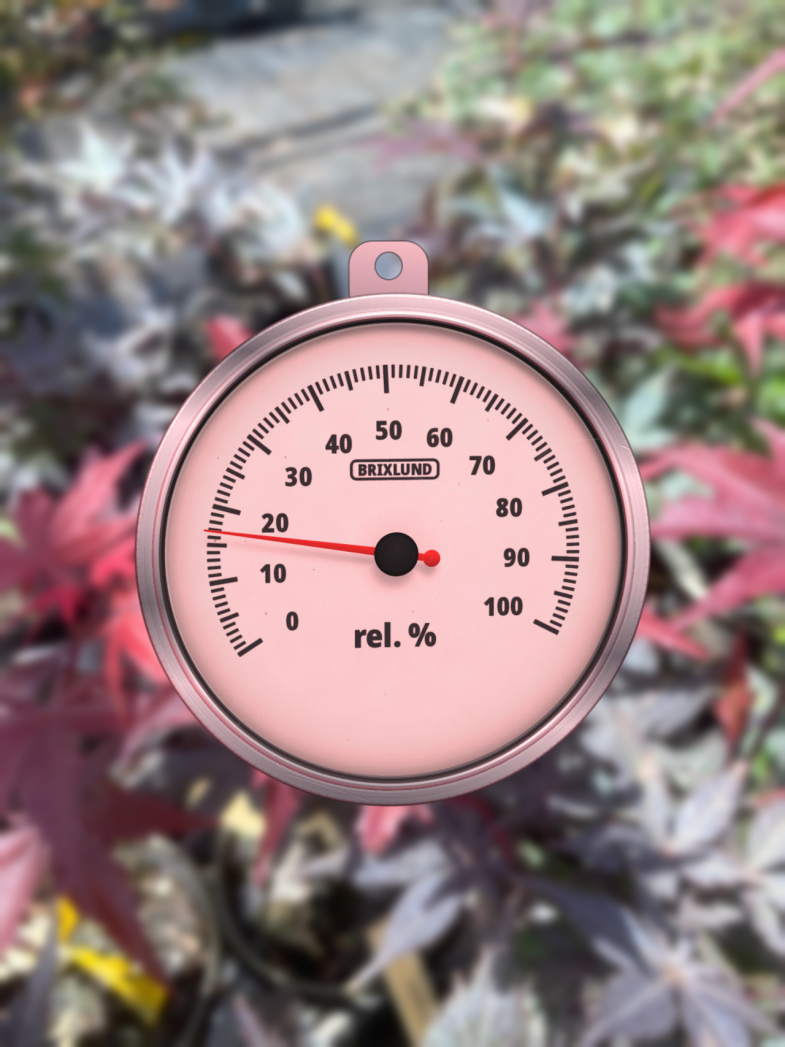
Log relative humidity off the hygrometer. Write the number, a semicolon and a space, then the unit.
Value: 17; %
